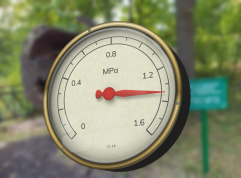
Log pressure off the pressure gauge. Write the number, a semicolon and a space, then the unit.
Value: 1.35; MPa
